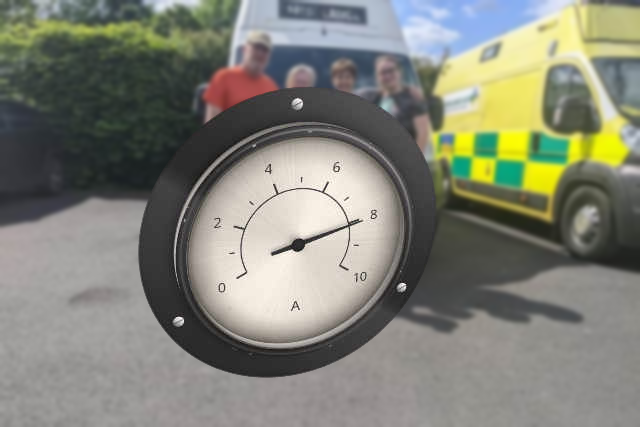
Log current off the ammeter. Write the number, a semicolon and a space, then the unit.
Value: 8; A
